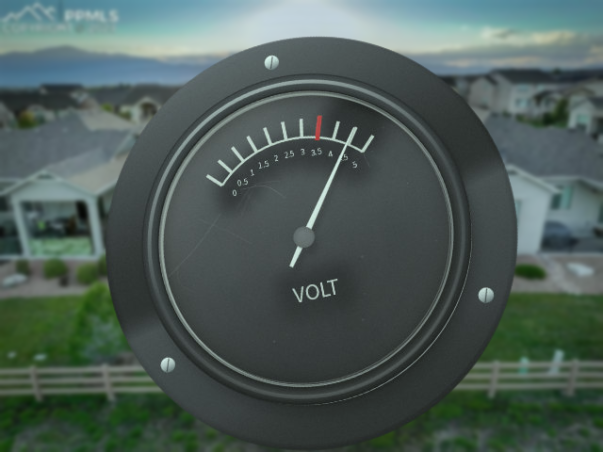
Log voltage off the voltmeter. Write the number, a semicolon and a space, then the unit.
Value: 4.5; V
